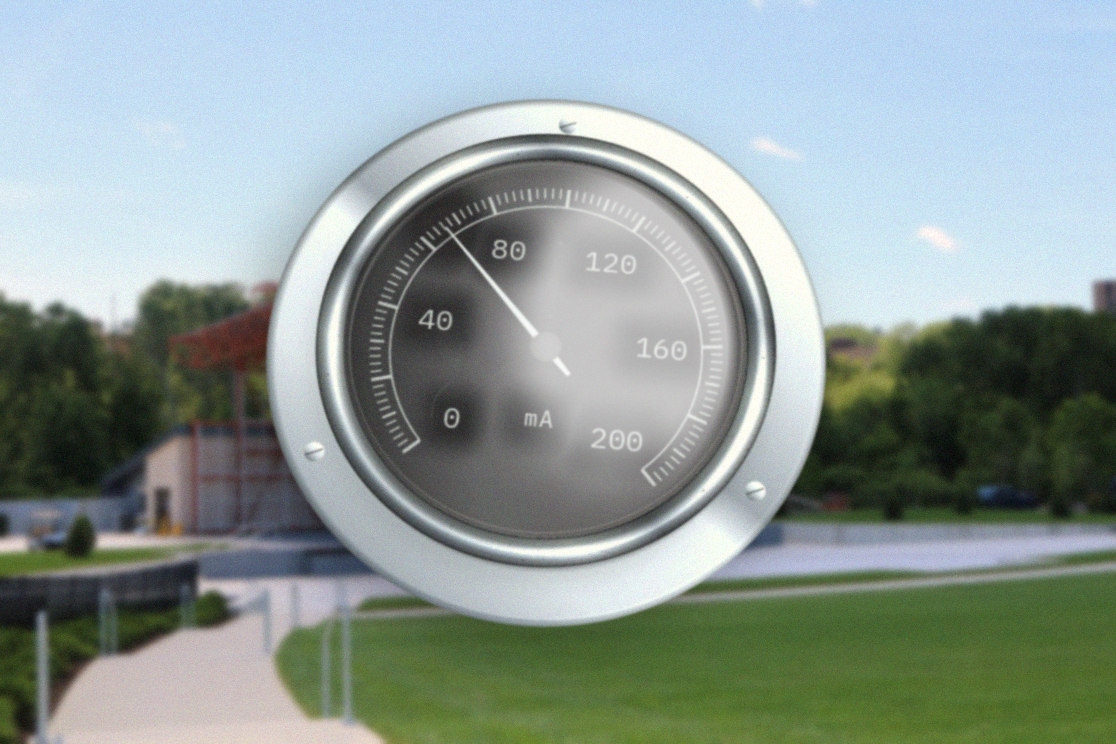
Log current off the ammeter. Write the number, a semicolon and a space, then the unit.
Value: 66; mA
